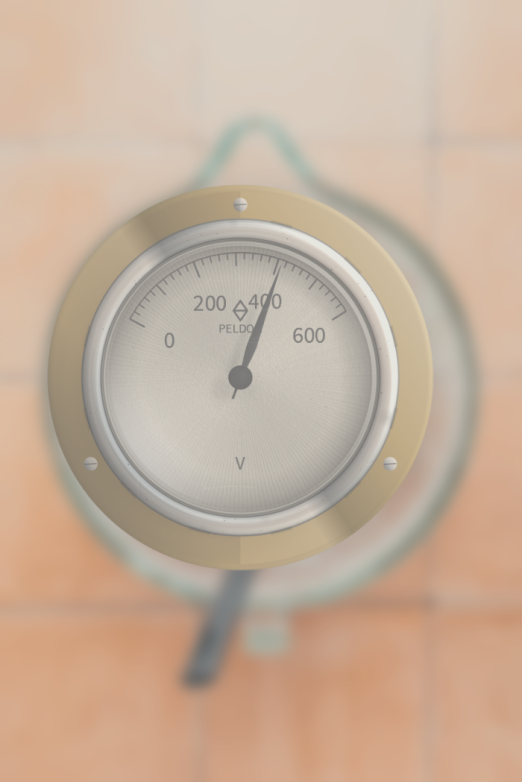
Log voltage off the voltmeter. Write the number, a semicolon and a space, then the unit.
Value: 410; V
